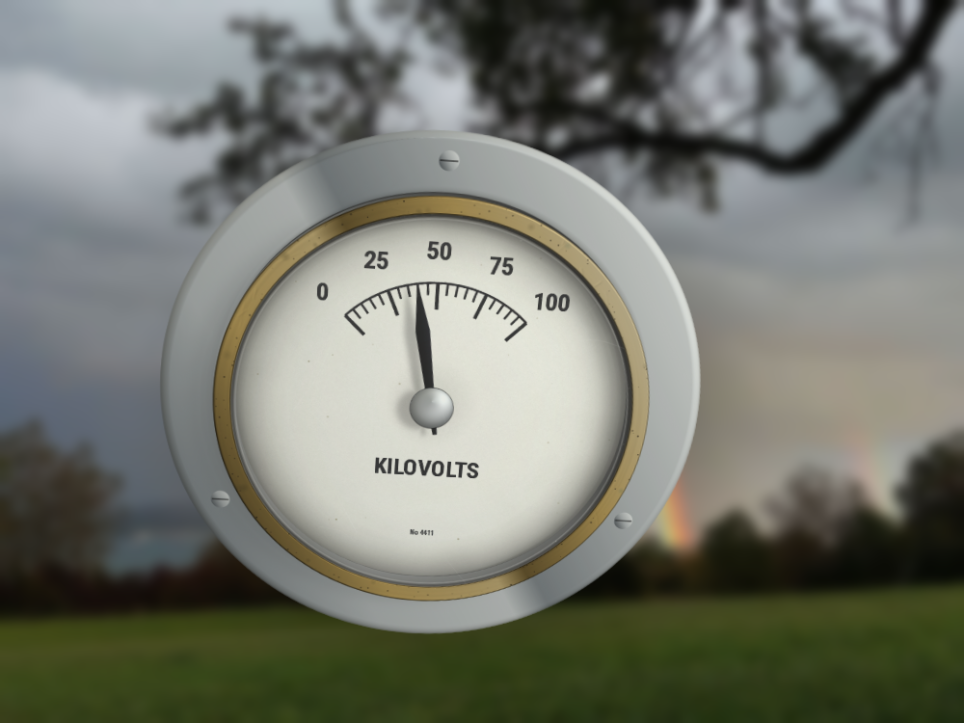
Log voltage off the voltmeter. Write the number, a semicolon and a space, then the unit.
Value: 40; kV
